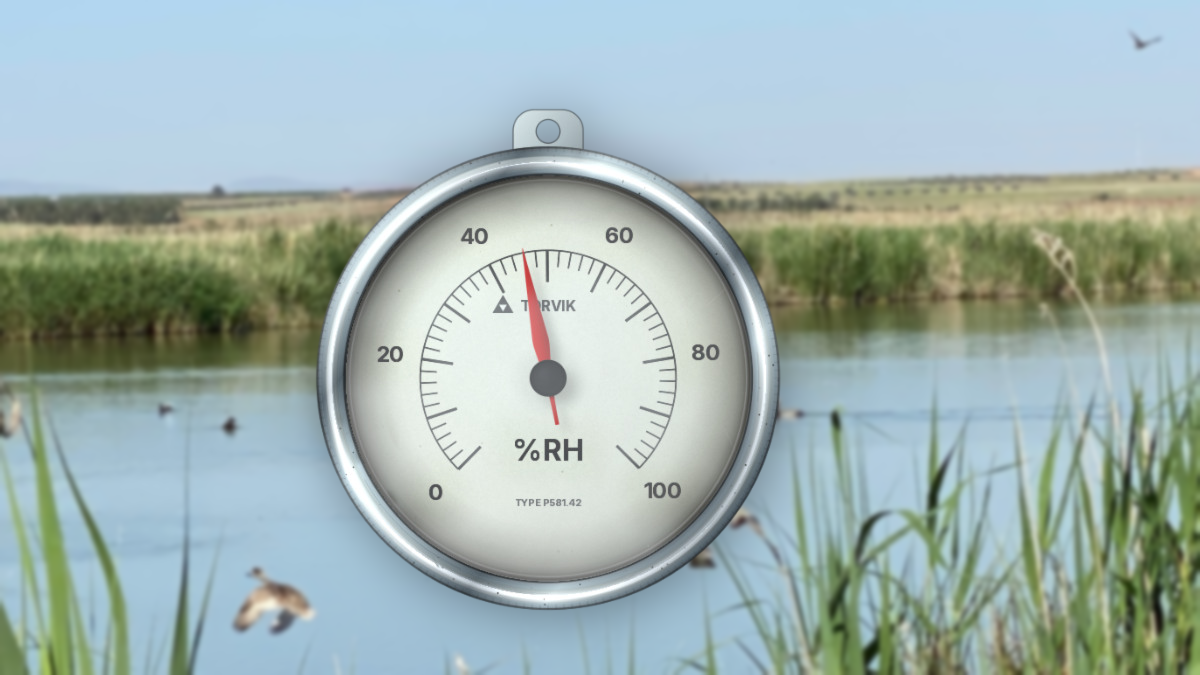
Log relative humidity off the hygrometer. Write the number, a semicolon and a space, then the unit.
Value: 46; %
